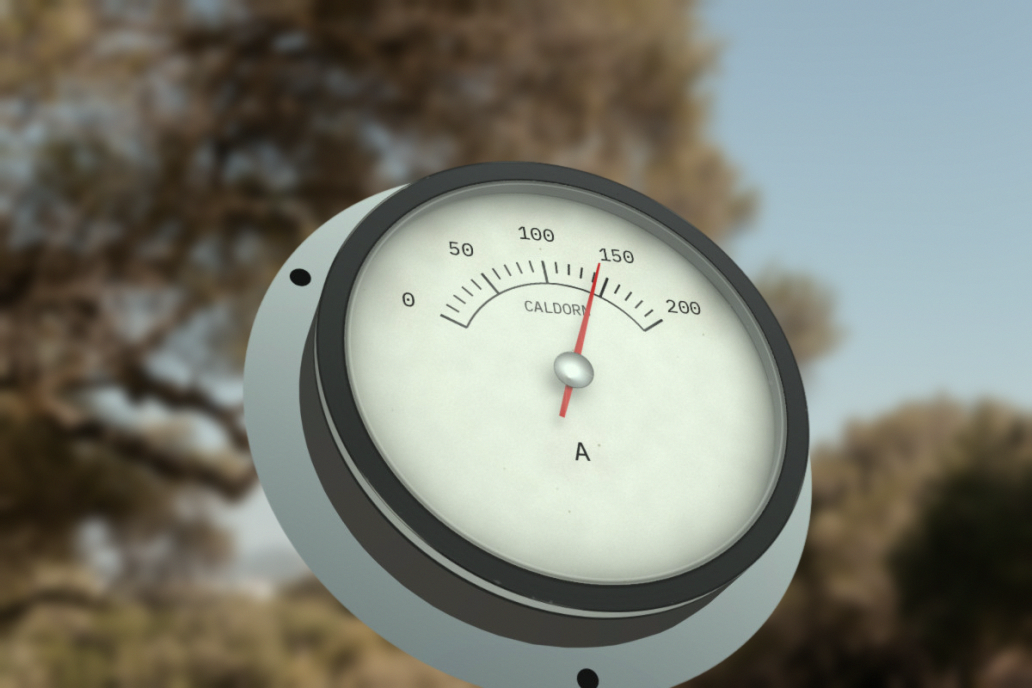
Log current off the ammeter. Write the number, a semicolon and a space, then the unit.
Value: 140; A
